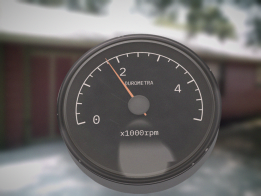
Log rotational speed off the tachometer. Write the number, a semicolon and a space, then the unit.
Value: 1750; rpm
